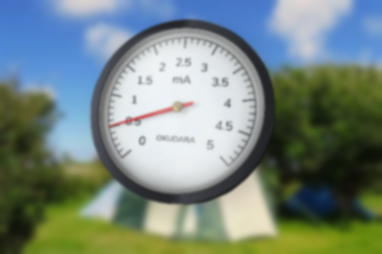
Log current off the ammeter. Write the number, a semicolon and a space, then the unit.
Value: 0.5; mA
